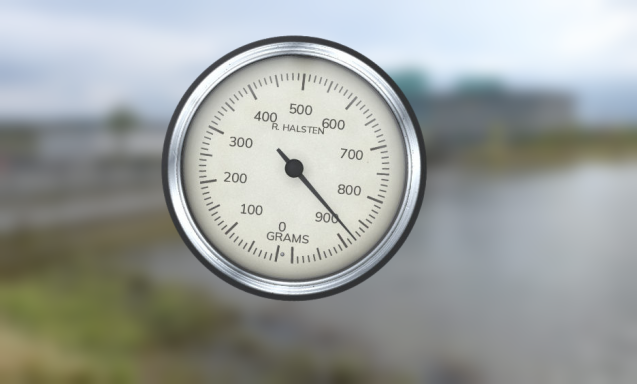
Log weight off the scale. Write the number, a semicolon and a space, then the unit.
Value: 880; g
